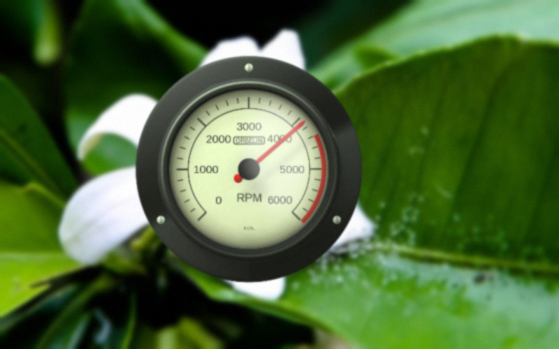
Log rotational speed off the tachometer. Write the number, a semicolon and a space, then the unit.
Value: 4100; rpm
